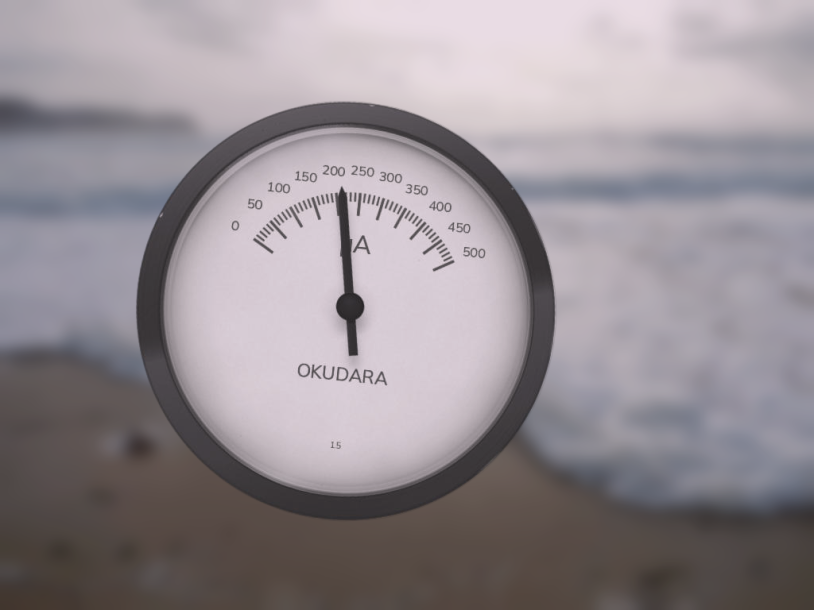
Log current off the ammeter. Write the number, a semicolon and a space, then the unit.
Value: 210; µA
